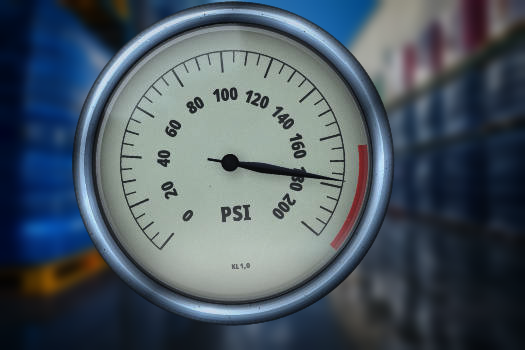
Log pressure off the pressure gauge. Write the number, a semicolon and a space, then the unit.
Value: 177.5; psi
